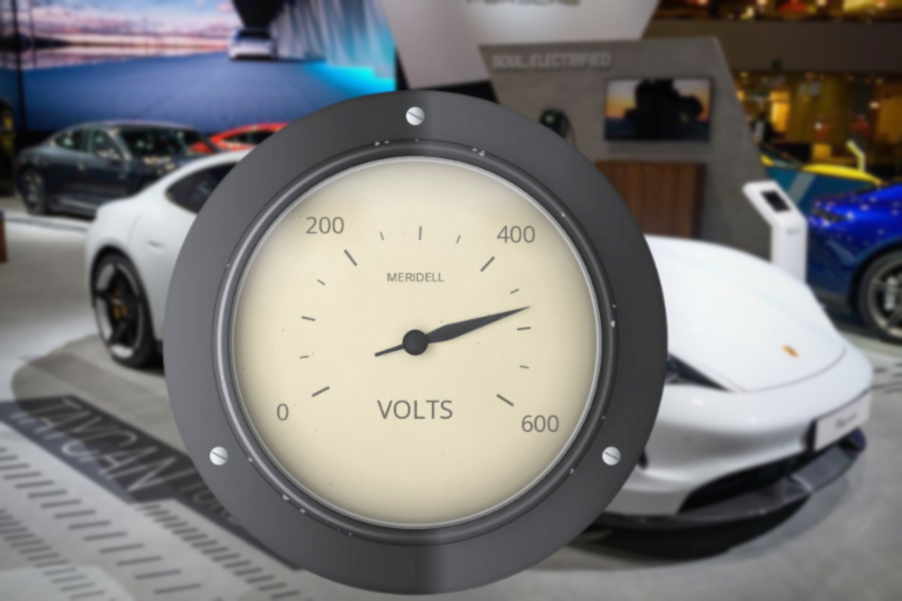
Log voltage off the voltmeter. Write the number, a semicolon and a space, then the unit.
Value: 475; V
